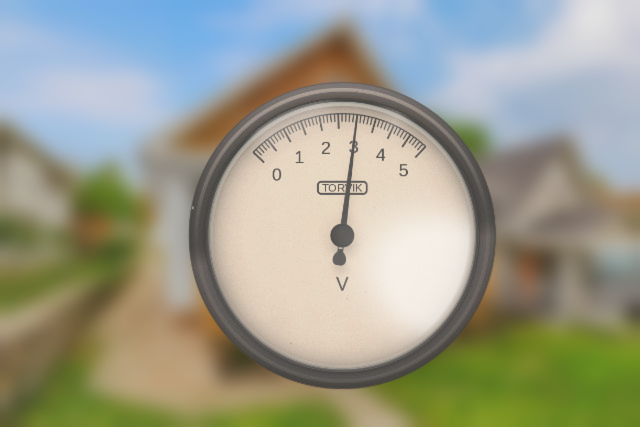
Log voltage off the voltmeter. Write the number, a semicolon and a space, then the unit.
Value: 3; V
